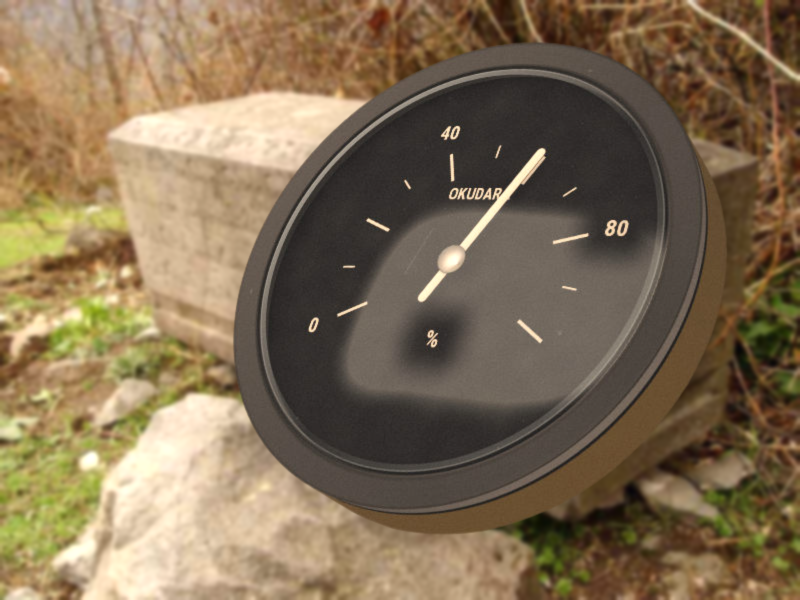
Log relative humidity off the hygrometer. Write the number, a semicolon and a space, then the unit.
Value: 60; %
